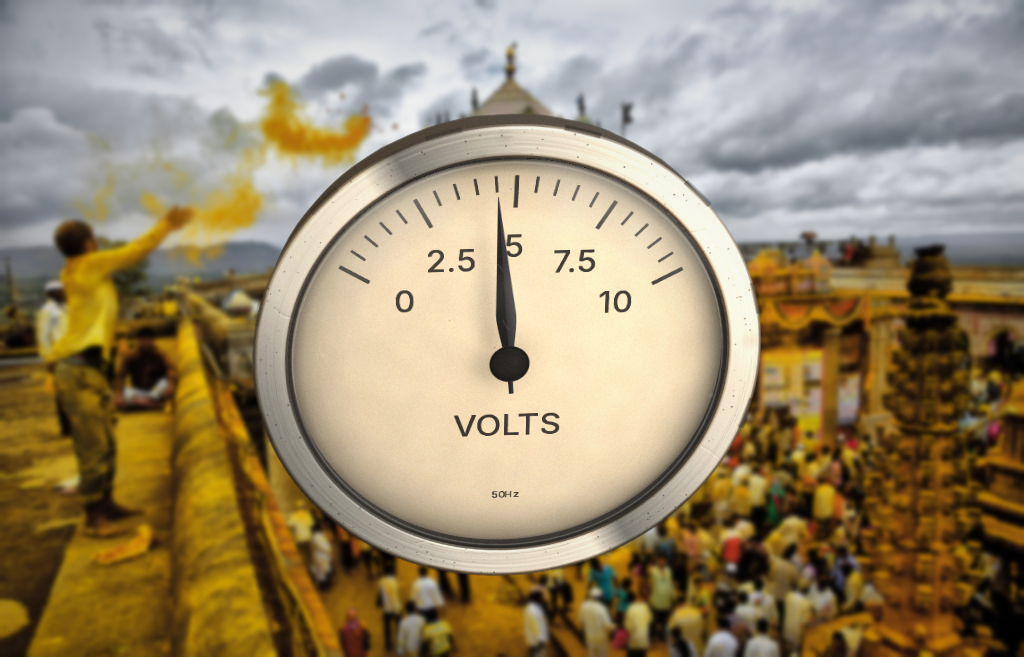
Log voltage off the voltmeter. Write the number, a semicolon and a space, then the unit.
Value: 4.5; V
